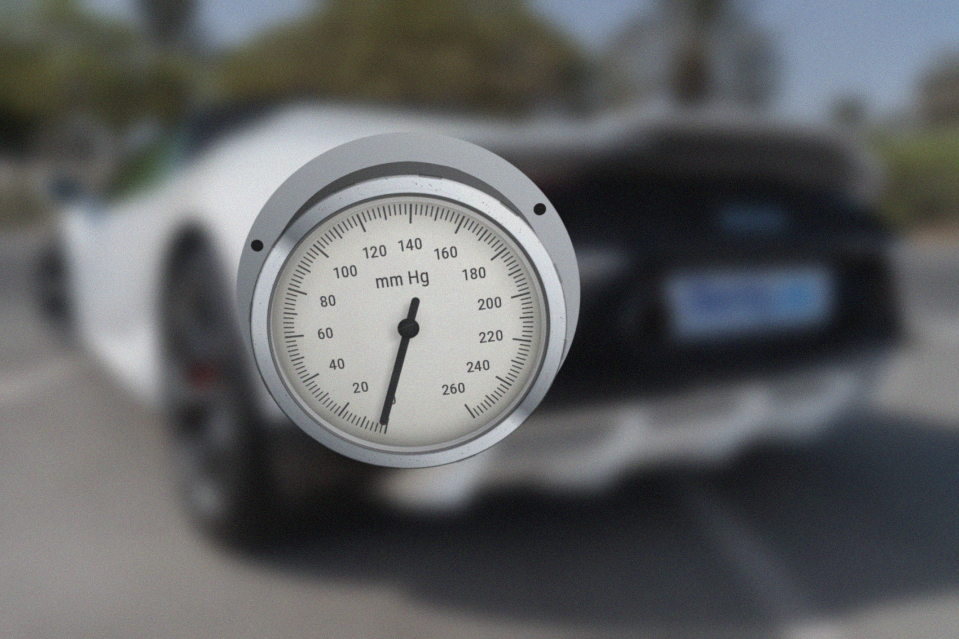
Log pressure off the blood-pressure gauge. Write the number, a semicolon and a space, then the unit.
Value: 2; mmHg
